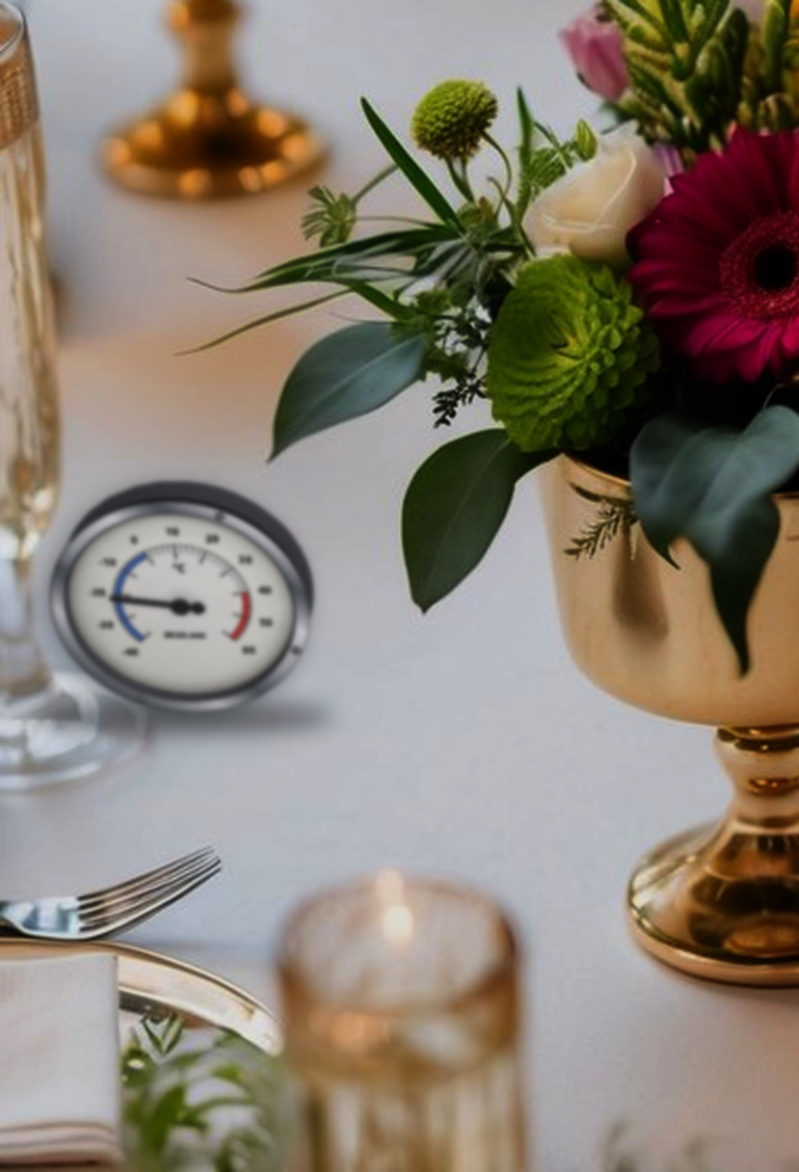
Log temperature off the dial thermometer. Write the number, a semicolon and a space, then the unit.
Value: -20; °C
